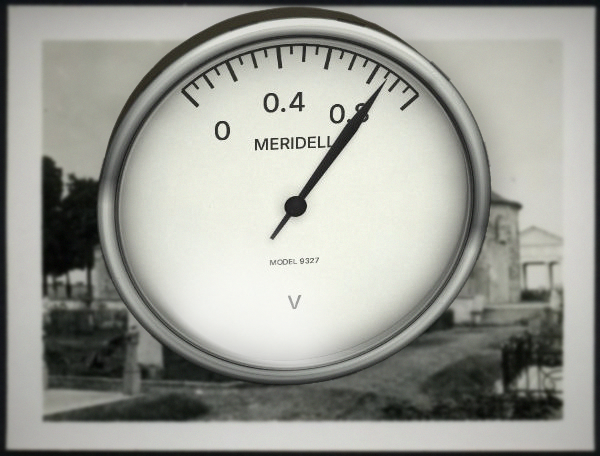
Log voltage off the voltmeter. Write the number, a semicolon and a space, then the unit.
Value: 0.85; V
